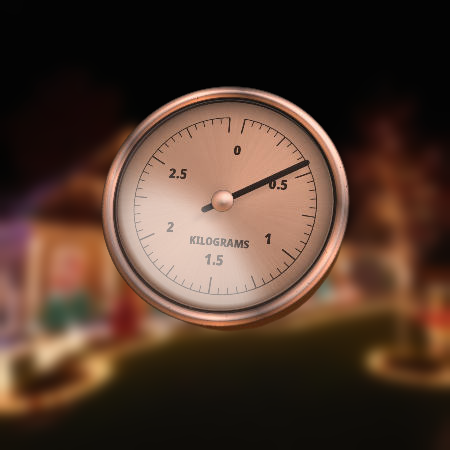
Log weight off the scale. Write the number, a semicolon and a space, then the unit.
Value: 0.45; kg
